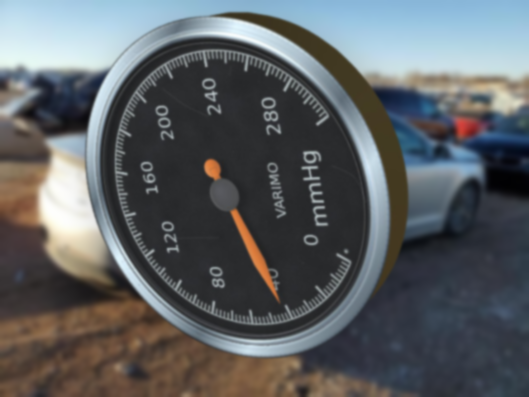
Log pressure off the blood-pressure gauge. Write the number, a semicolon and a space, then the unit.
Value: 40; mmHg
